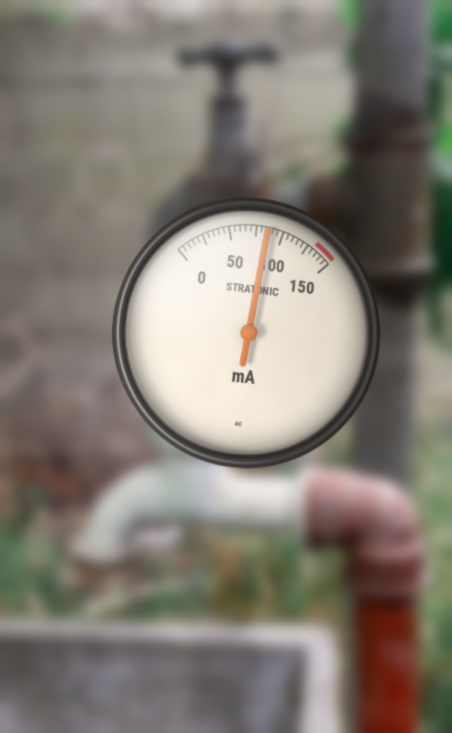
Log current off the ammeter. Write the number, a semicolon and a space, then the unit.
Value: 85; mA
